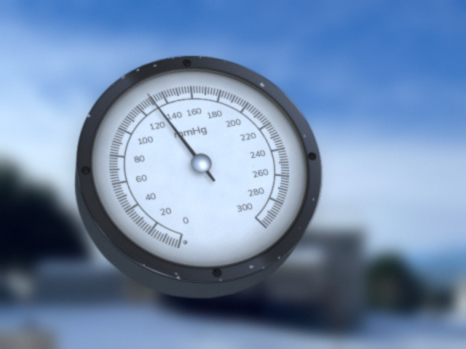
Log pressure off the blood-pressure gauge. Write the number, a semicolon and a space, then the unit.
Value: 130; mmHg
